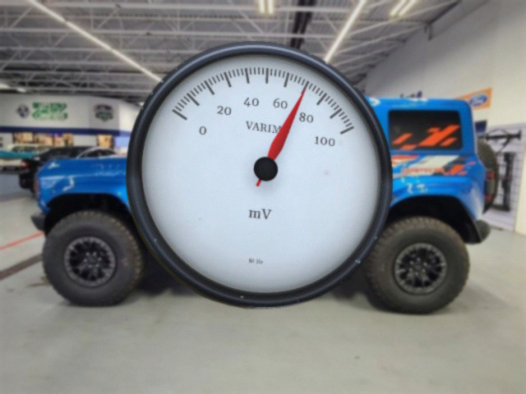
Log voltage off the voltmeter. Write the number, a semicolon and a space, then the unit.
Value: 70; mV
